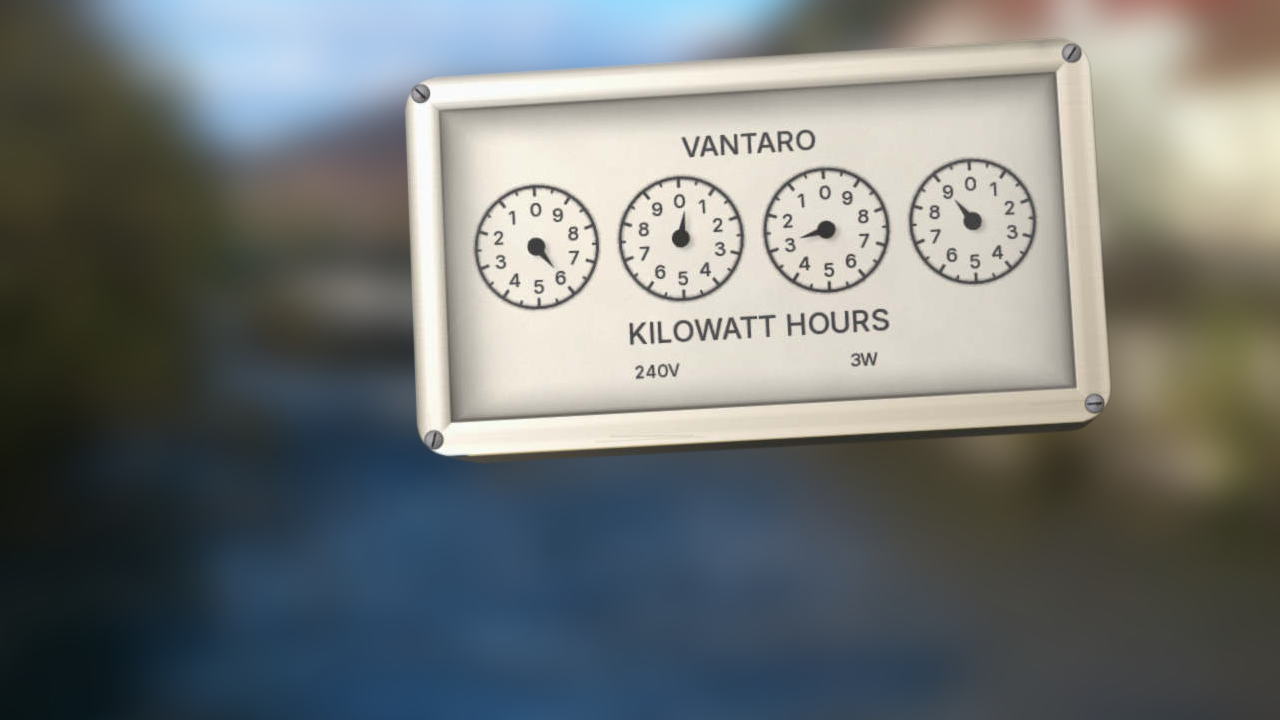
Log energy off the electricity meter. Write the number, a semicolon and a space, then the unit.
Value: 6029; kWh
